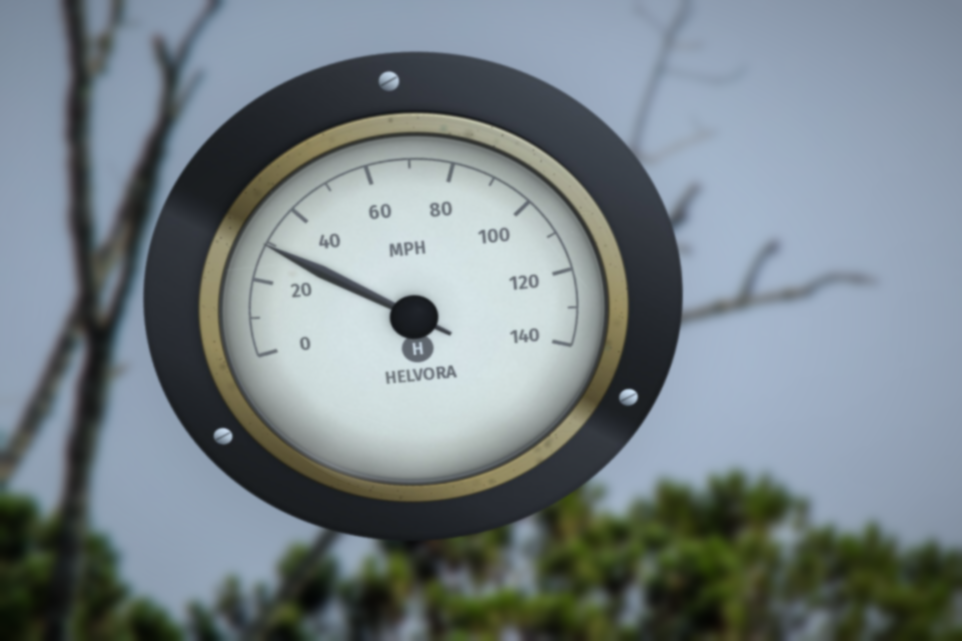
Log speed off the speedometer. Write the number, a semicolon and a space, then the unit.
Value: 30; mph
